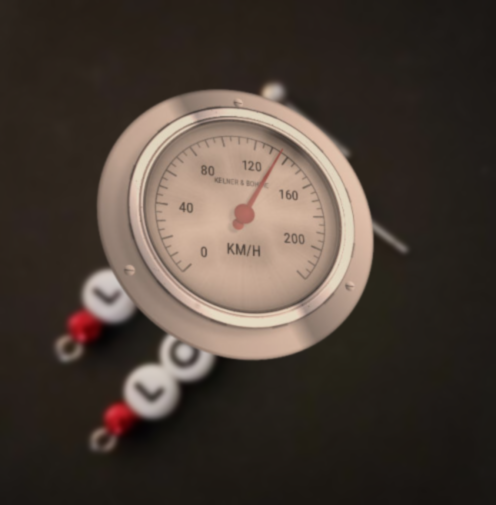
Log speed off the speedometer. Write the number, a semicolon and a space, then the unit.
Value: 135; km/h
